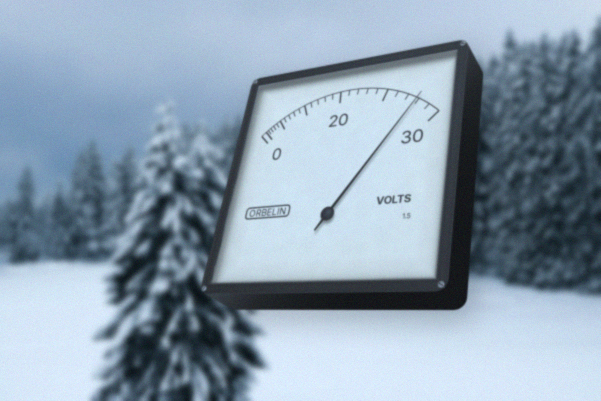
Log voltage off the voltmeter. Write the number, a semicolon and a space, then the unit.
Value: 28; V
